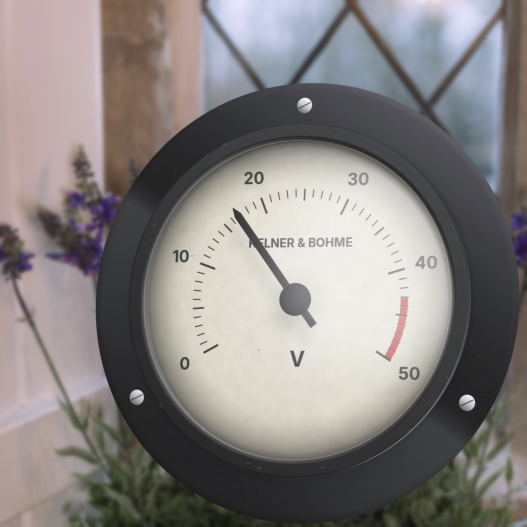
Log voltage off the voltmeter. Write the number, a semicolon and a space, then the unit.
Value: 17; V
